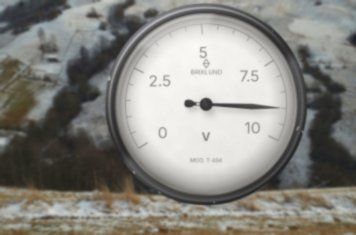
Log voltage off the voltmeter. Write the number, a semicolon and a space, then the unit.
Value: 9; V
